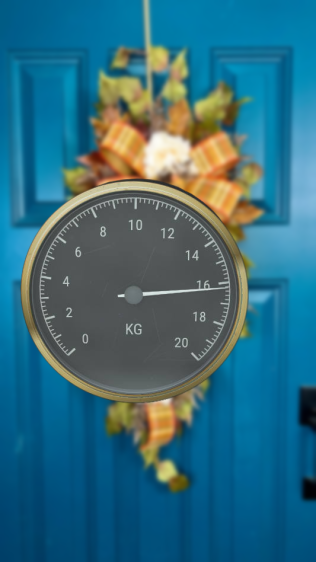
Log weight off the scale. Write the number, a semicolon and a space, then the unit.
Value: 16.2; kg
